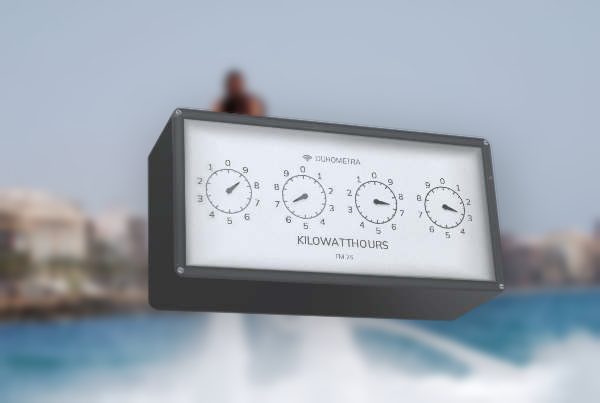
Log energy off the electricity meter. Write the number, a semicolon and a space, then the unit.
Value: 8673; kWh
